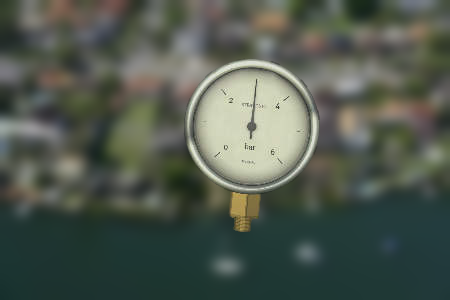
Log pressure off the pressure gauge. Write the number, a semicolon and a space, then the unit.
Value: 3; bar
